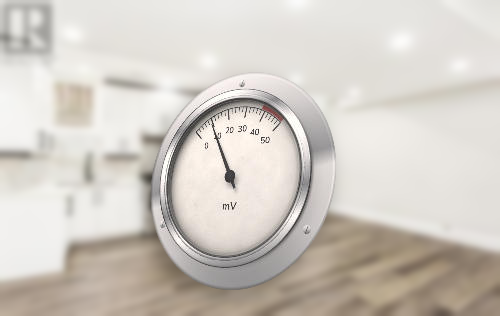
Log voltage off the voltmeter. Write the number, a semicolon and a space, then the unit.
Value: 10; mV
